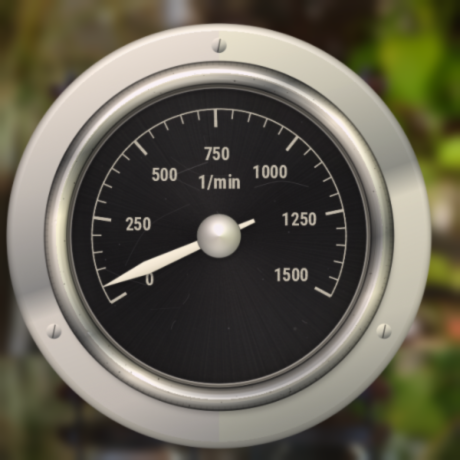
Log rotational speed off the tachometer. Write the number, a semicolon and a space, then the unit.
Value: 50; rpm
